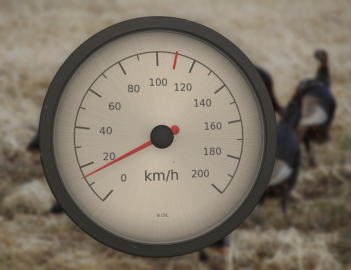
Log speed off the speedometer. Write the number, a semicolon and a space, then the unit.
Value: 15; km/h
